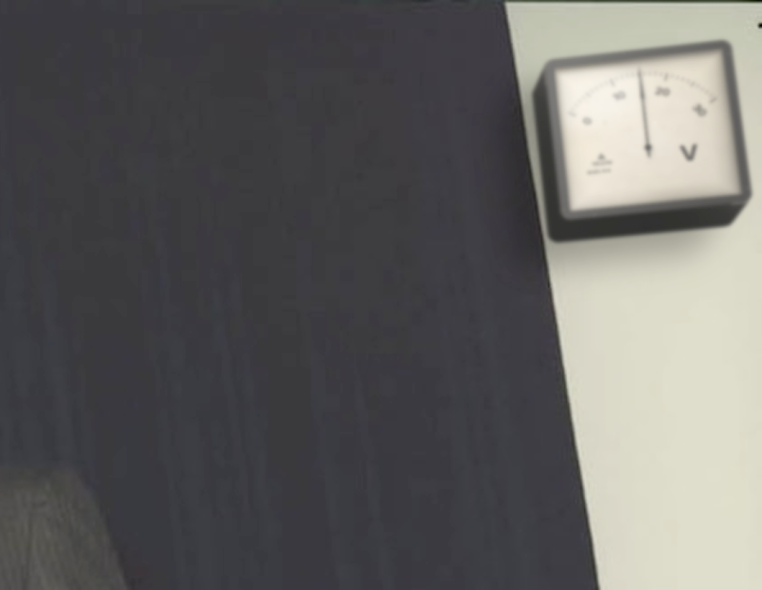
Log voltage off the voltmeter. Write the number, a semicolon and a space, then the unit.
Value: 15; V
